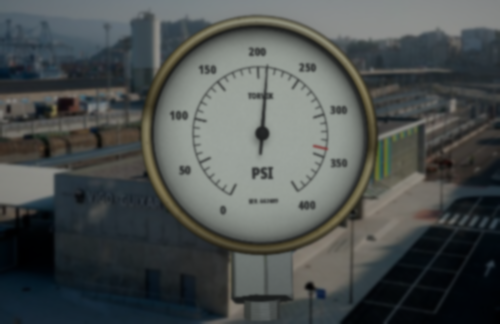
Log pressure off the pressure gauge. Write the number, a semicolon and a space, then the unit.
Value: 210; psi
